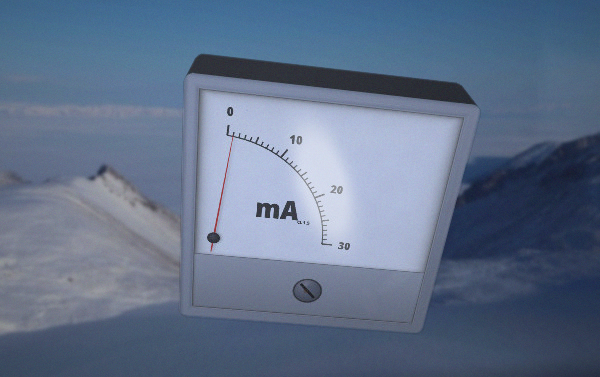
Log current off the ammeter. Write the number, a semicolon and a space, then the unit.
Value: 1; mA
